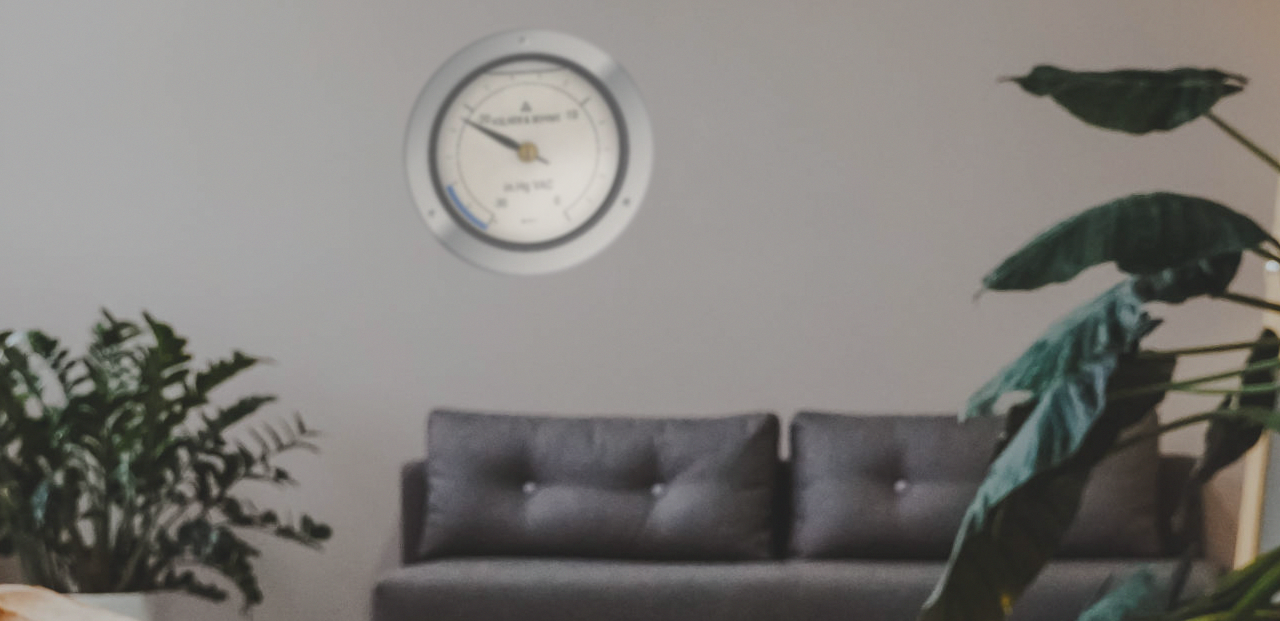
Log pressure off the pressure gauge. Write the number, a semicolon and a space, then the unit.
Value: -21; inHg
